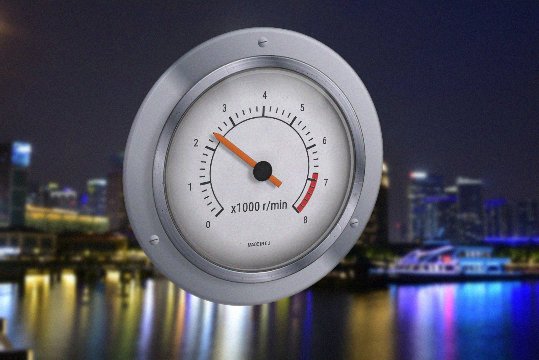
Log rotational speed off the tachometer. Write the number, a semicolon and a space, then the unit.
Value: 2400; rpm
